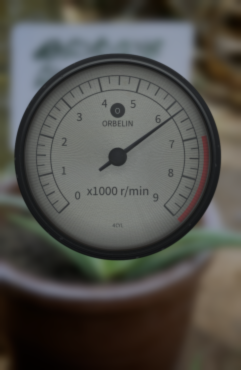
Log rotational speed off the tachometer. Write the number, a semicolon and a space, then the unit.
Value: 6250; rpm
